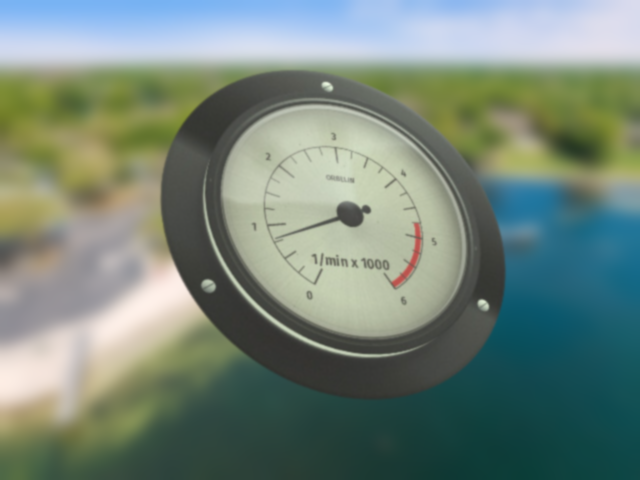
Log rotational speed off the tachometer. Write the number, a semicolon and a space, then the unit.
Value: 750; rpm
